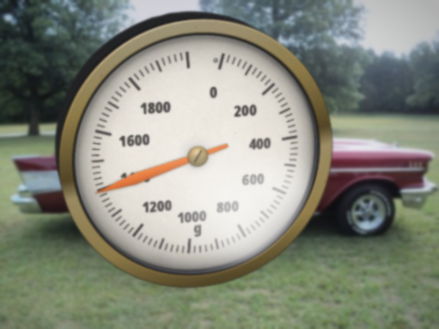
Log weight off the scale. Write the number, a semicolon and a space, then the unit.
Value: 1400; g
